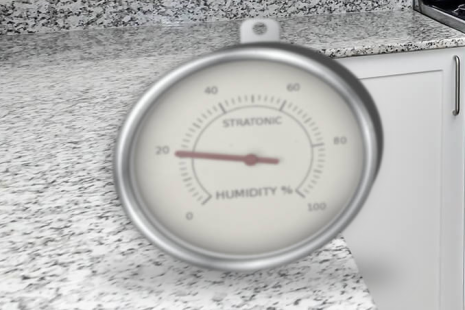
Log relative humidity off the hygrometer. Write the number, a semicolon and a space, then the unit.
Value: 20; %
